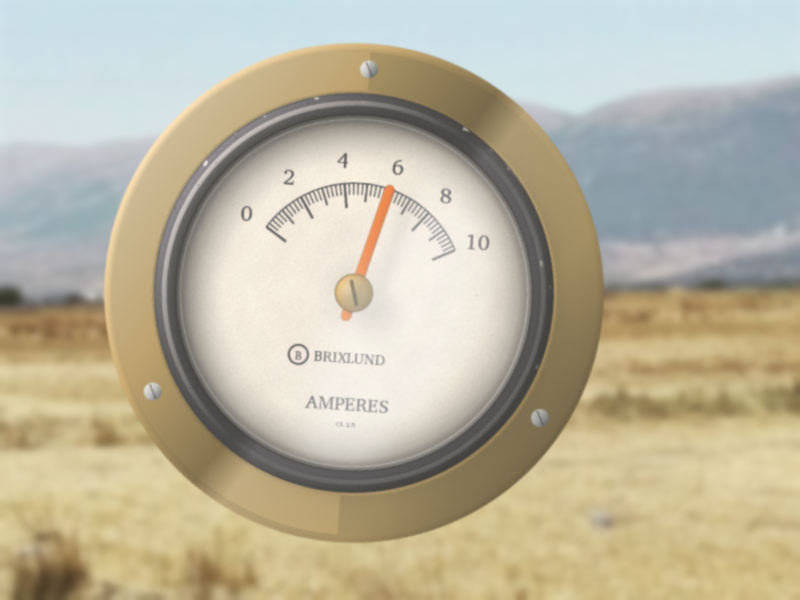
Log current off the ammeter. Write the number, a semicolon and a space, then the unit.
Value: 6; A
